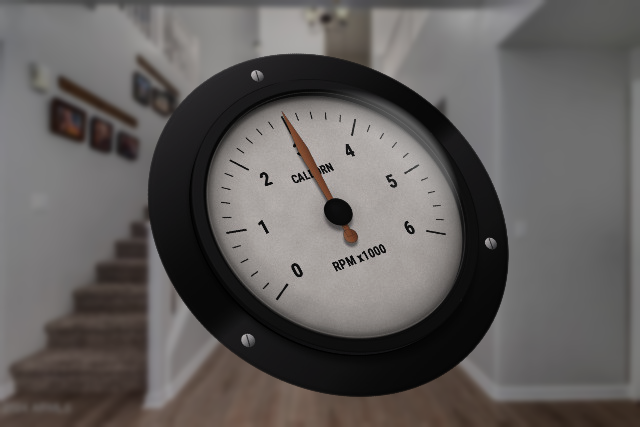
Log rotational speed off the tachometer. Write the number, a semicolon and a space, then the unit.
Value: 3000; rpm
